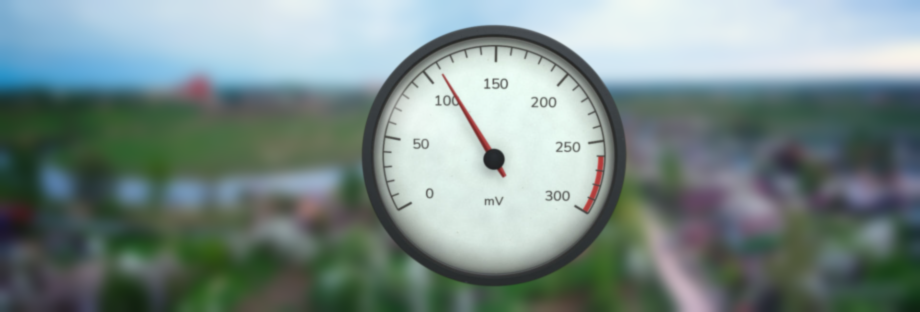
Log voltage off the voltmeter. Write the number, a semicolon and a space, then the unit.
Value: 110; mV
